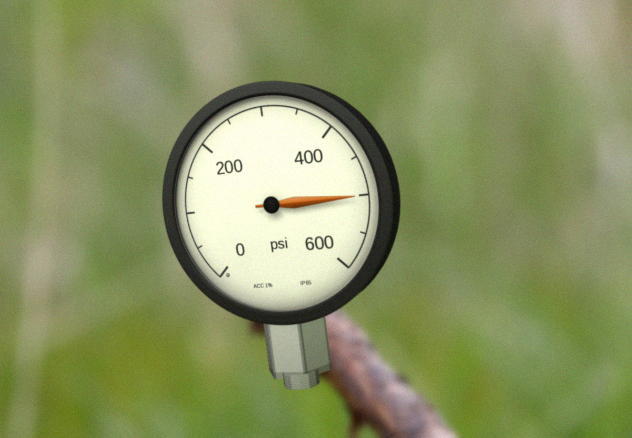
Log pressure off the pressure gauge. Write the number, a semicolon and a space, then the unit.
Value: 500; psi
